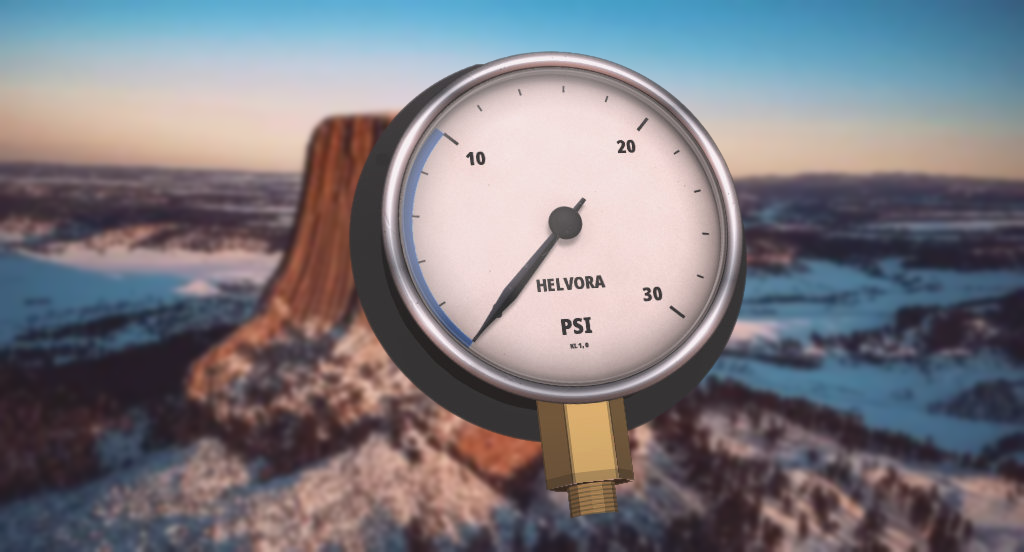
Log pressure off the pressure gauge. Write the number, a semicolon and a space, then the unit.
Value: 0; psi
